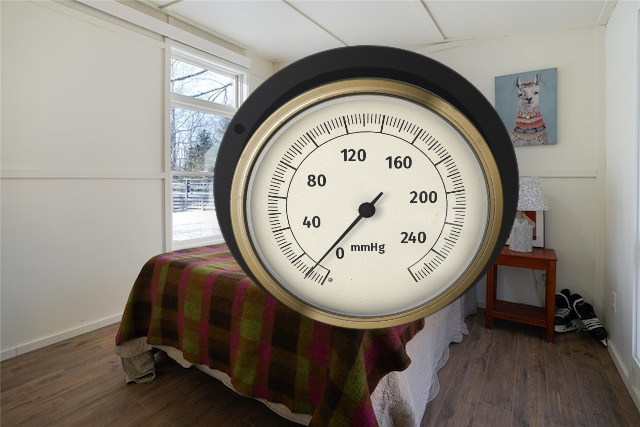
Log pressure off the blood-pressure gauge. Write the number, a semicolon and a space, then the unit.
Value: 10; mmHg
